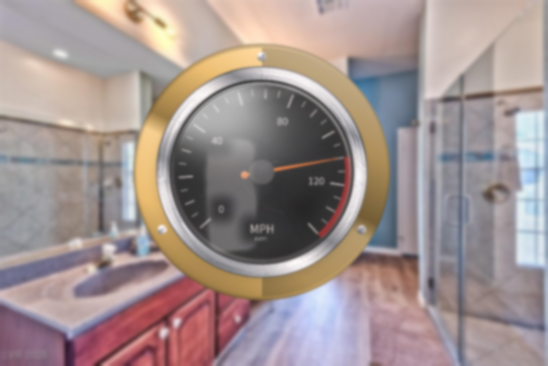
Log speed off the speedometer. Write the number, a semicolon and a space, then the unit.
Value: 110; mph
